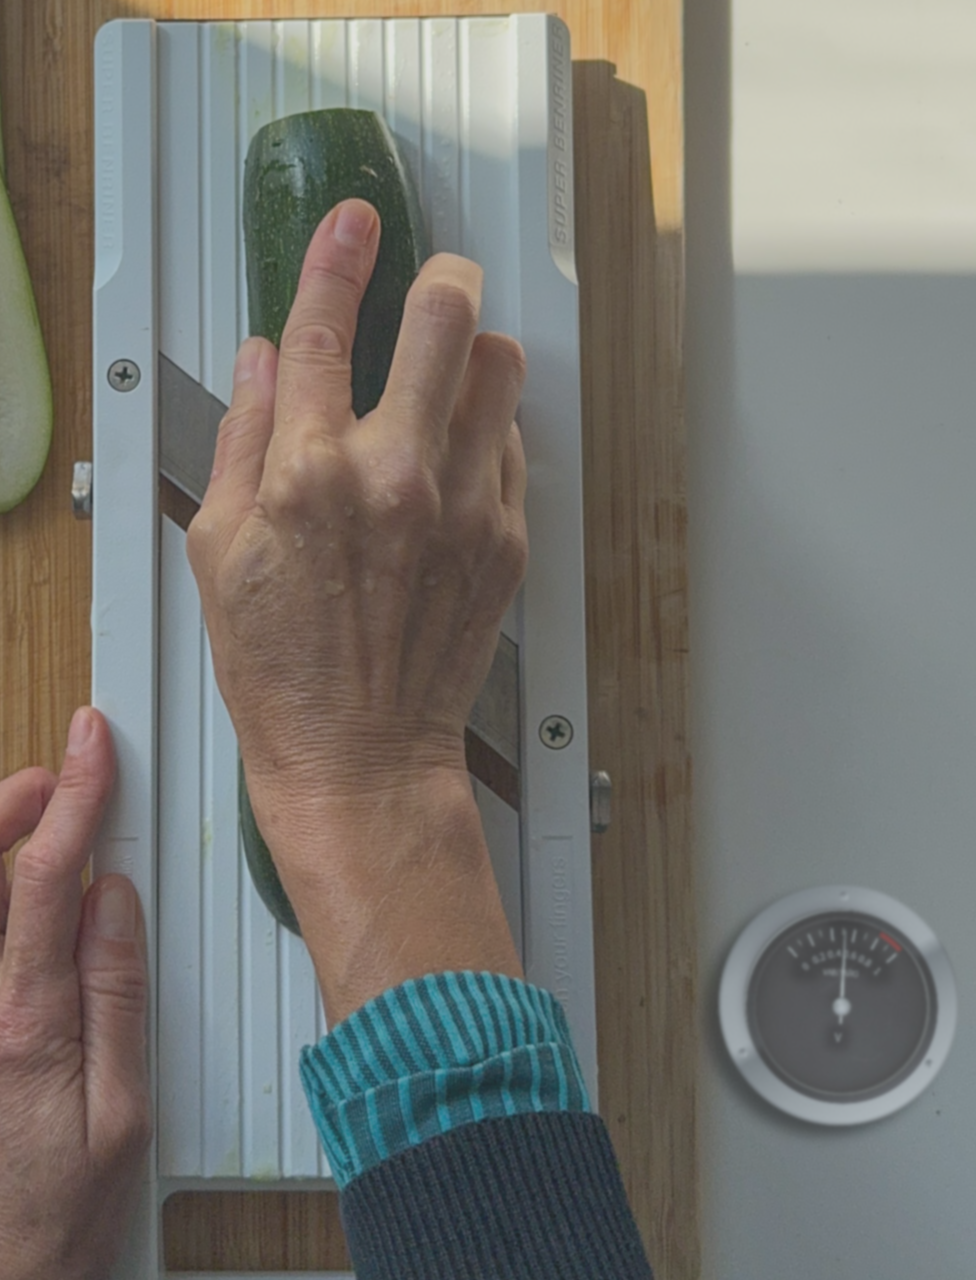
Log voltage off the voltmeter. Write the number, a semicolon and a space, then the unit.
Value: 0.5; V
